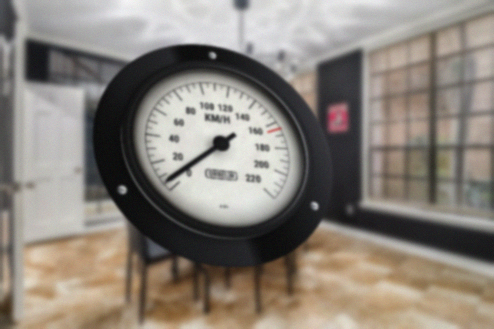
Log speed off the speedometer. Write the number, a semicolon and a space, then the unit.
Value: 5; km/h
